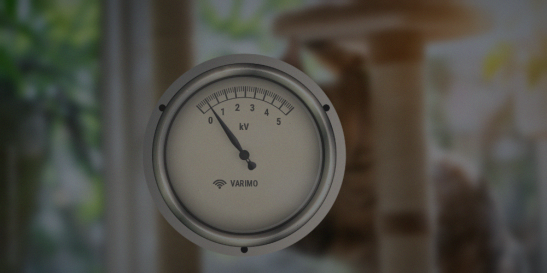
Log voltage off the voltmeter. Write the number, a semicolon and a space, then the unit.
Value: 0.5; kV
